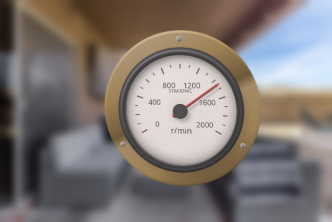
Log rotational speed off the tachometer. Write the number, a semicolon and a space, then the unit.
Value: 1450; rpm
